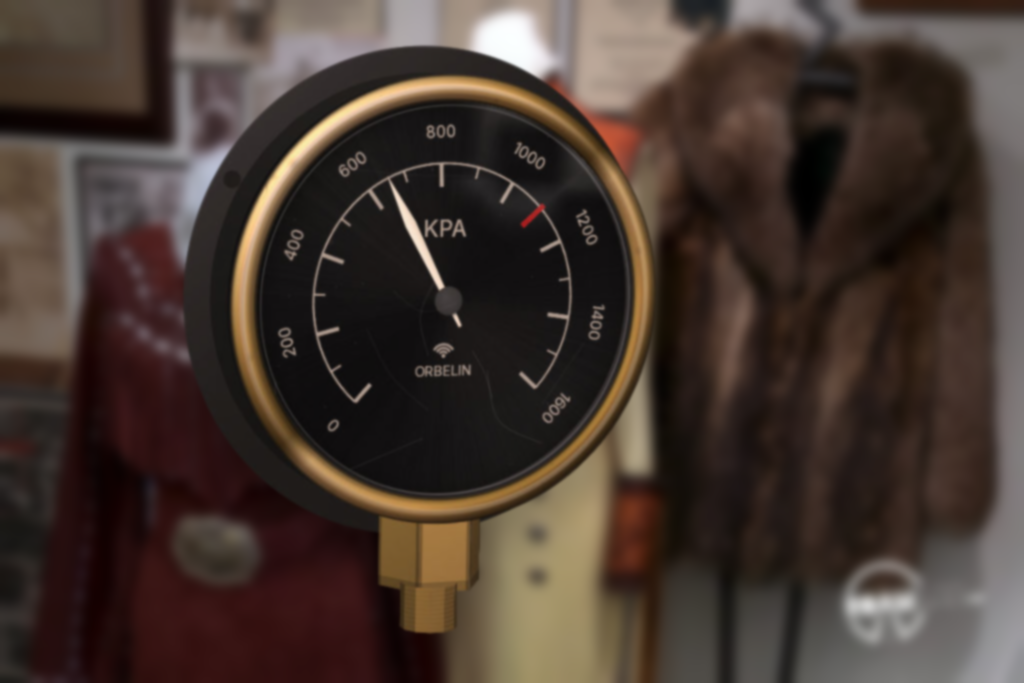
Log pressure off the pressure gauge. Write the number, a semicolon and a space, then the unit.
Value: 650; kPa
